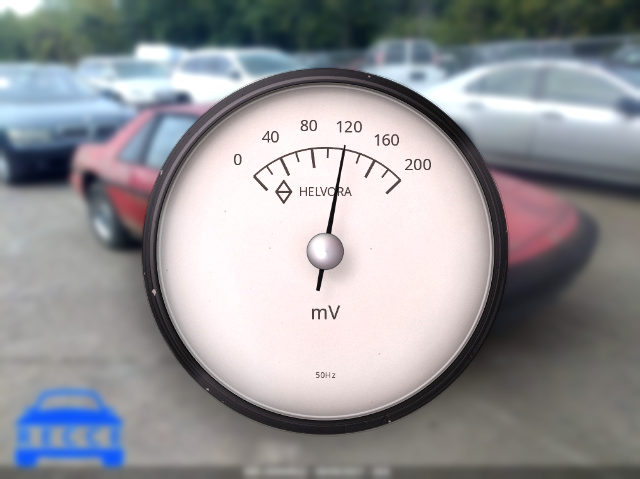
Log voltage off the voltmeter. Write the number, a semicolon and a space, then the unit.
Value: 120; mV
